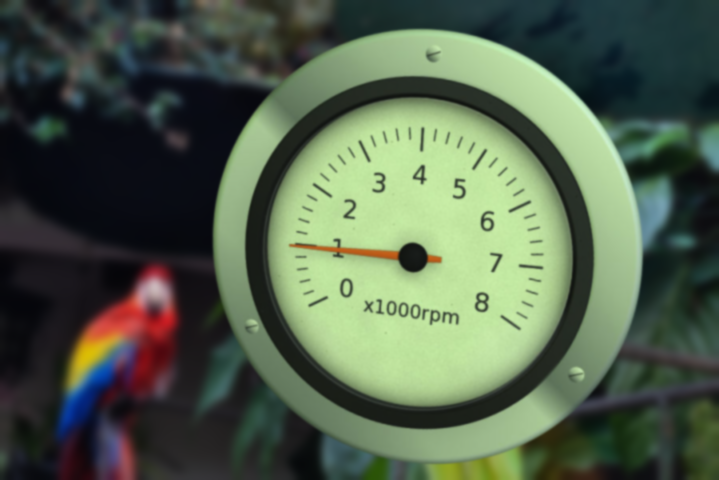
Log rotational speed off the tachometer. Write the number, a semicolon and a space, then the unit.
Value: 1000; rpm
